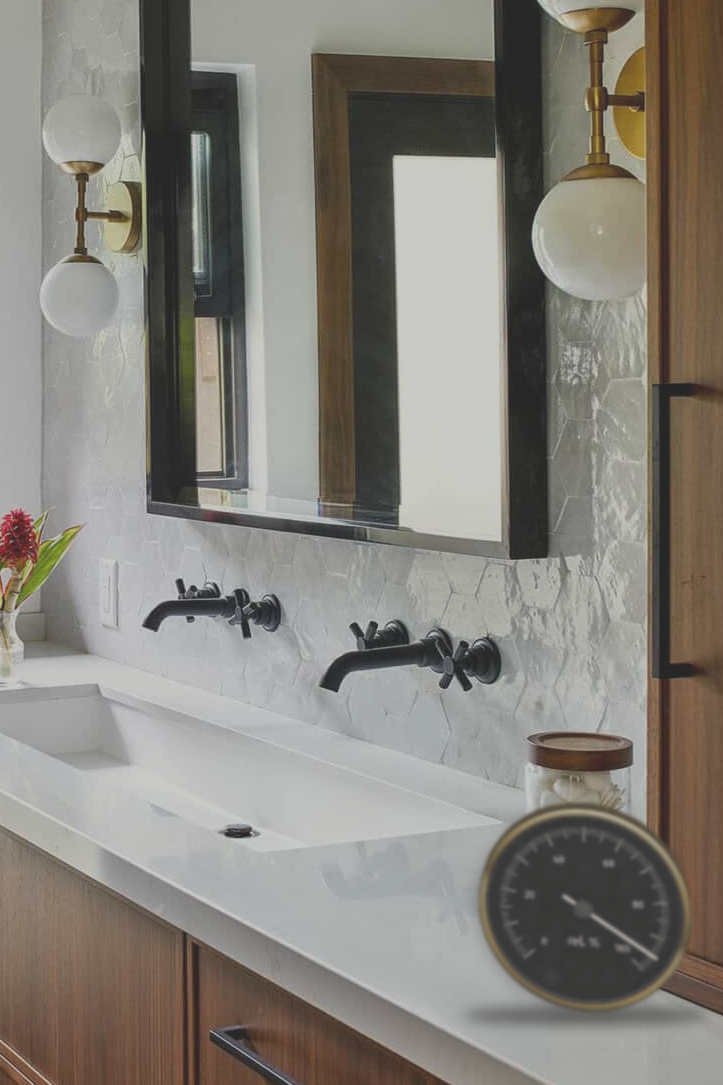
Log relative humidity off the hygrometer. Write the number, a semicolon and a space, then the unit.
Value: 95; %
